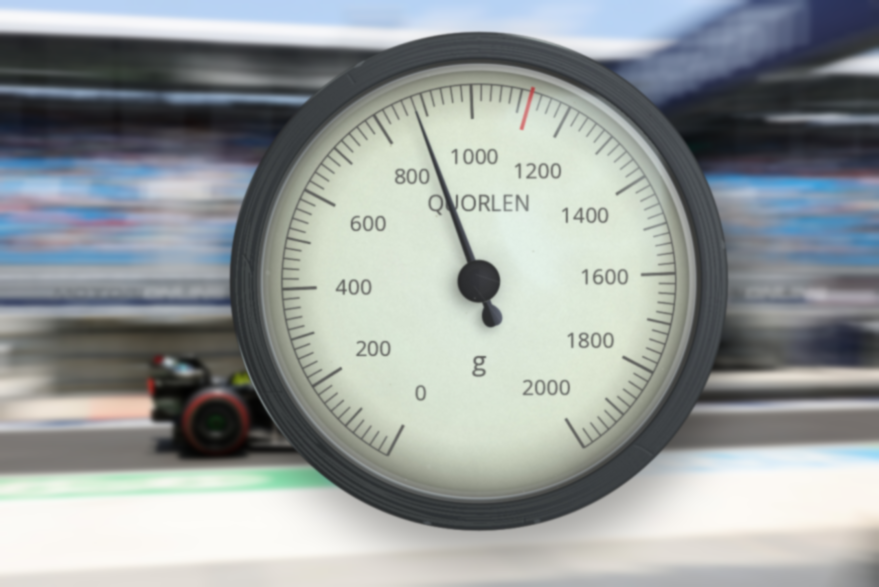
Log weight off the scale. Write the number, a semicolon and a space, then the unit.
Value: 880; g
